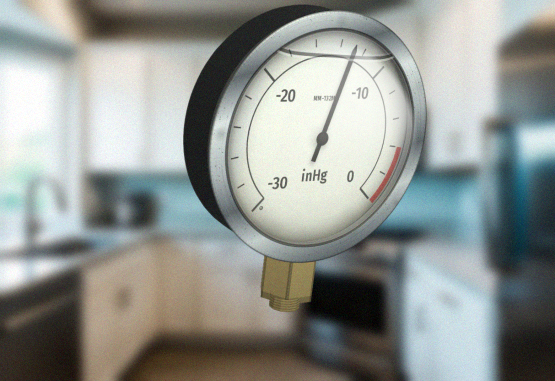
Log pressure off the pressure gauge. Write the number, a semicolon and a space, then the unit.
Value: -13; inHg
